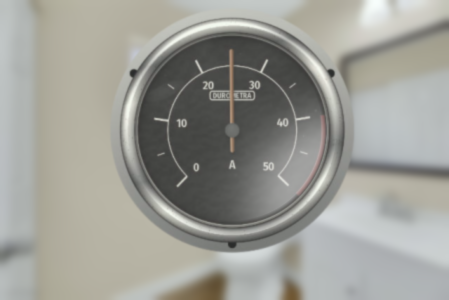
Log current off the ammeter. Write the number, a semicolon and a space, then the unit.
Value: 25; A
